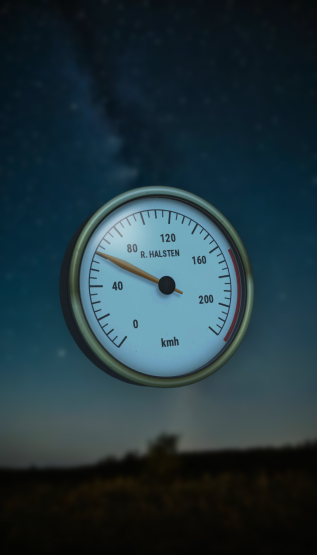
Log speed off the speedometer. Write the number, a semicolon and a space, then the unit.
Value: 60; km/h
